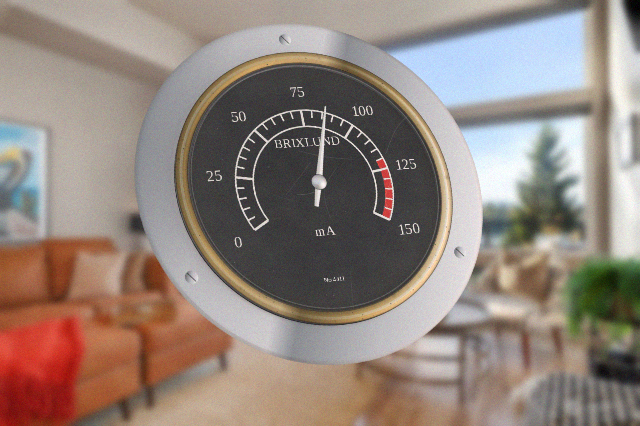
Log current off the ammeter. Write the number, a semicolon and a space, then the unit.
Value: 85; mA
